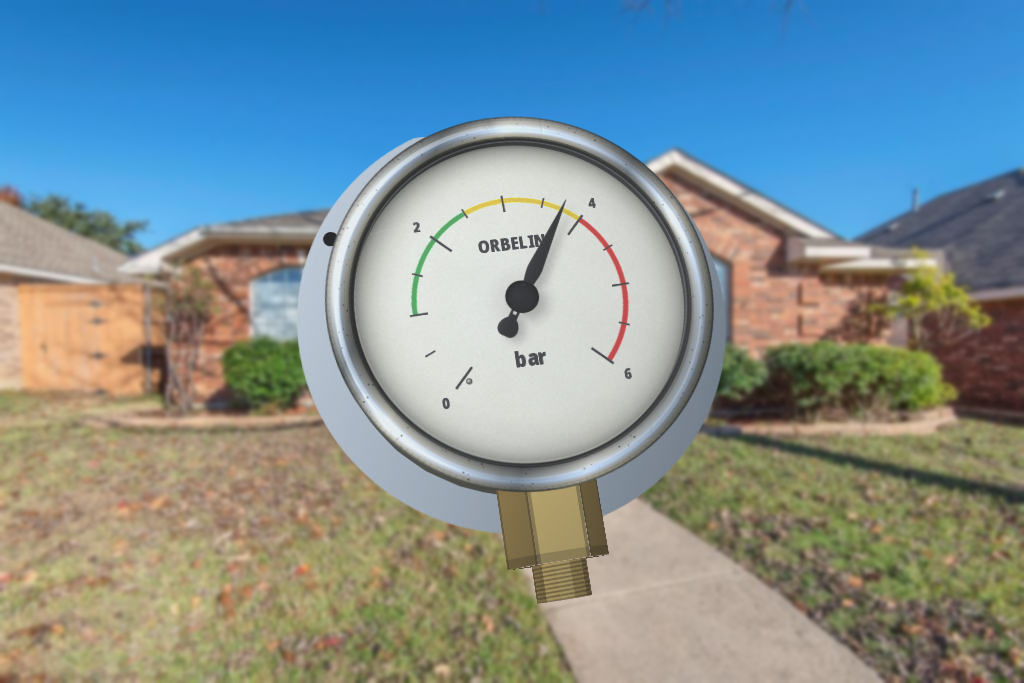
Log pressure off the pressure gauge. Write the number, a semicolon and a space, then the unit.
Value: 3.75; bar
